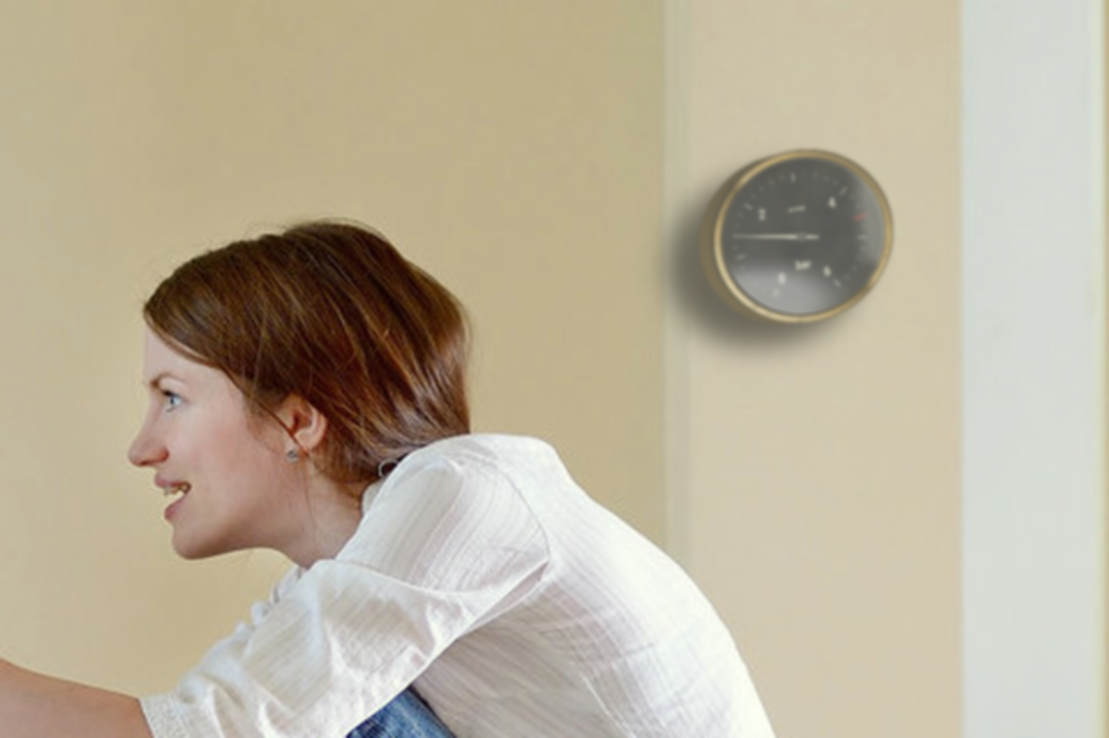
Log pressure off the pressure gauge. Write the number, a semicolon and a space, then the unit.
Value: 1.4; bar
